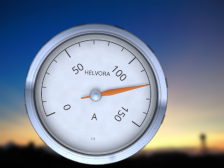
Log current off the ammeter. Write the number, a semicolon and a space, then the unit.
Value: 120; A
